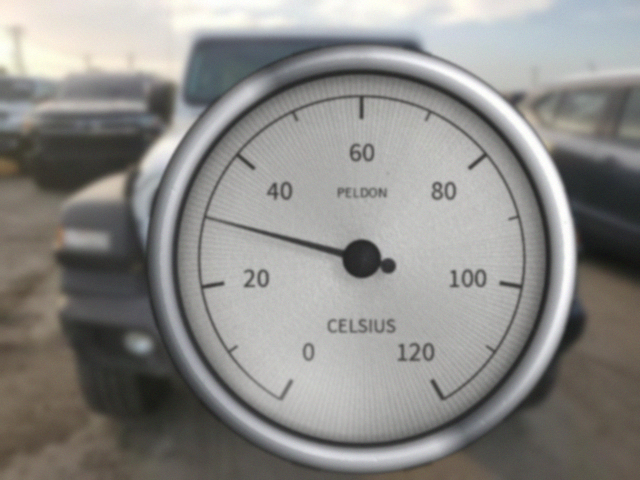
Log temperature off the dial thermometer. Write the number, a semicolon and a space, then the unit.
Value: 30; °C
